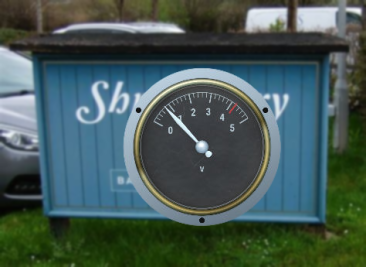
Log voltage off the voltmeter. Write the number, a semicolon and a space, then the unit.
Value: 0.8; V
